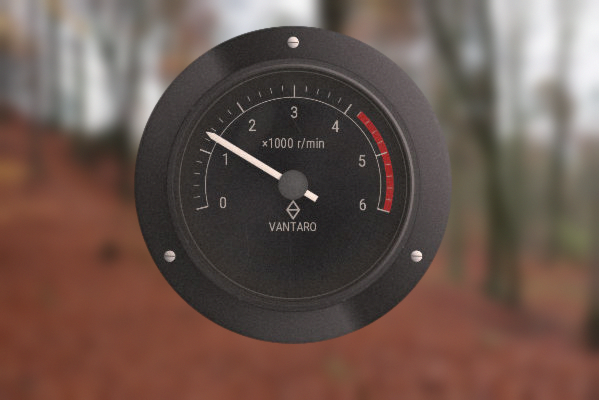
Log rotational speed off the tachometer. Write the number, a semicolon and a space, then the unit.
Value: 1300; rpm
